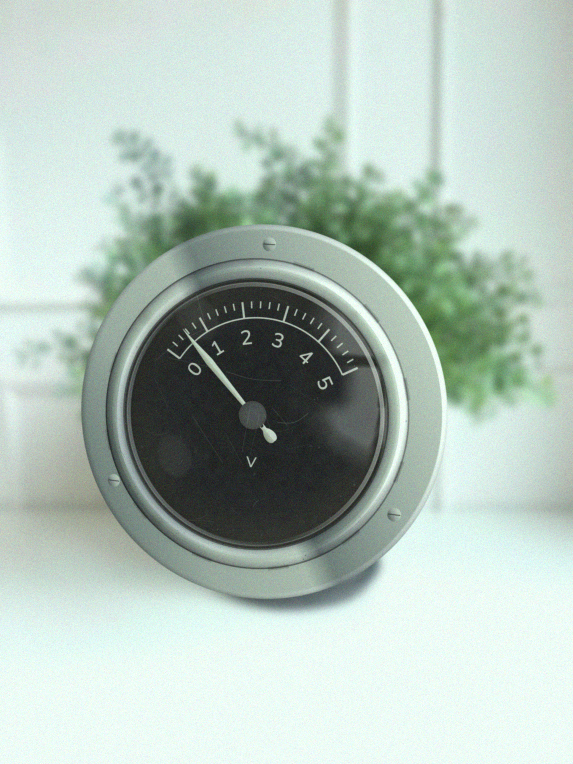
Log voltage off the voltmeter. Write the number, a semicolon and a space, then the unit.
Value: 0.6; V
